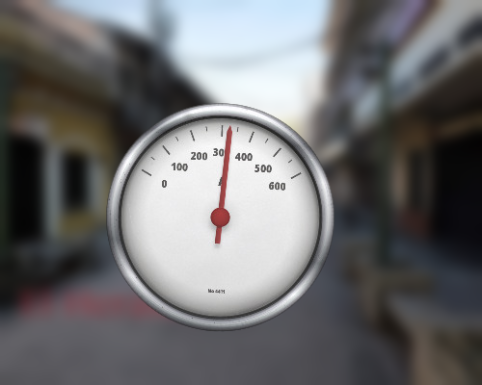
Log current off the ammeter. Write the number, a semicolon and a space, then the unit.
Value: 325; A
